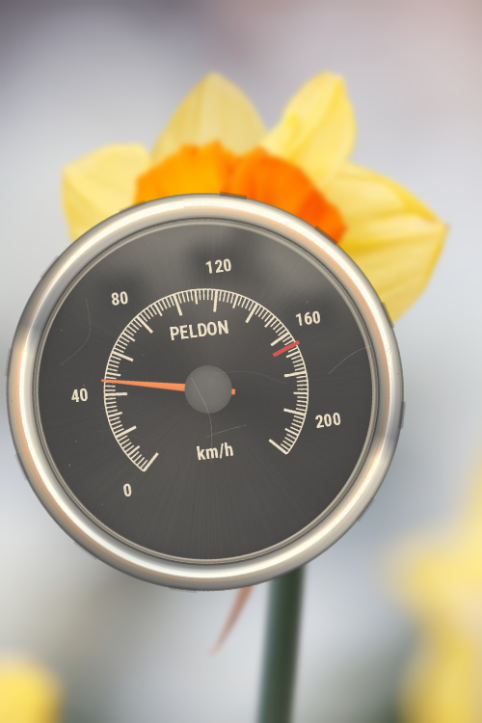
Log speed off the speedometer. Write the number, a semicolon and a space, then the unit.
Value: 46; km/h
